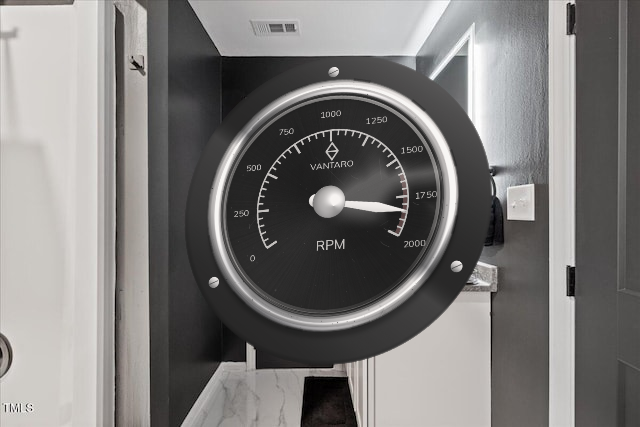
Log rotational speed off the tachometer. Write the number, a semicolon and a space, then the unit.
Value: 1850; rpm
